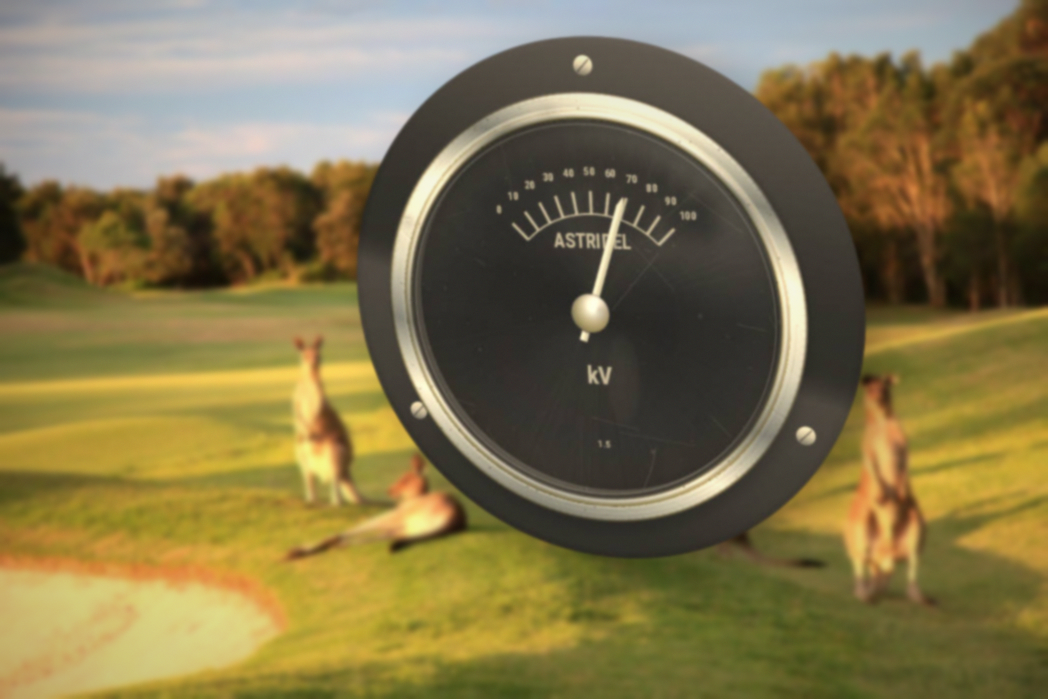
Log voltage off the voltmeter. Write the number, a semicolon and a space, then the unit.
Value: 70; kV
